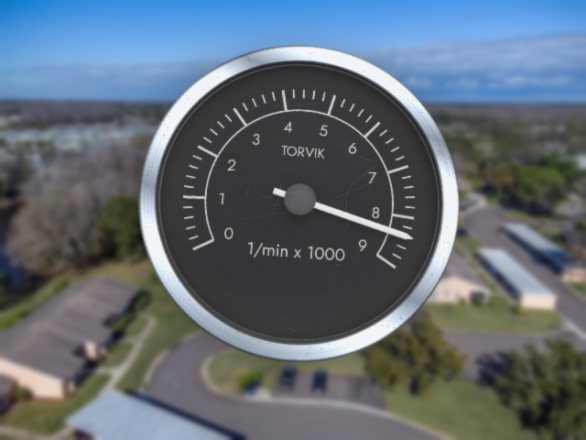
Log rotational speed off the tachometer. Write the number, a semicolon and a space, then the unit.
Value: 8400; rpm
